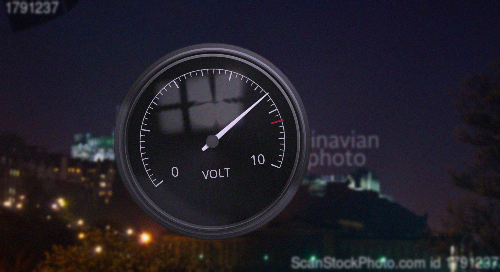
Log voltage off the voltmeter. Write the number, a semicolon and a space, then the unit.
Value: 7.4; V
